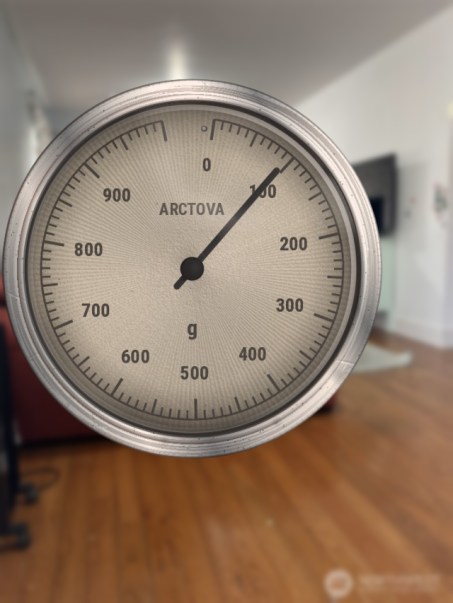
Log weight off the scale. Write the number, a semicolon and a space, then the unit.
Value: 95; g
